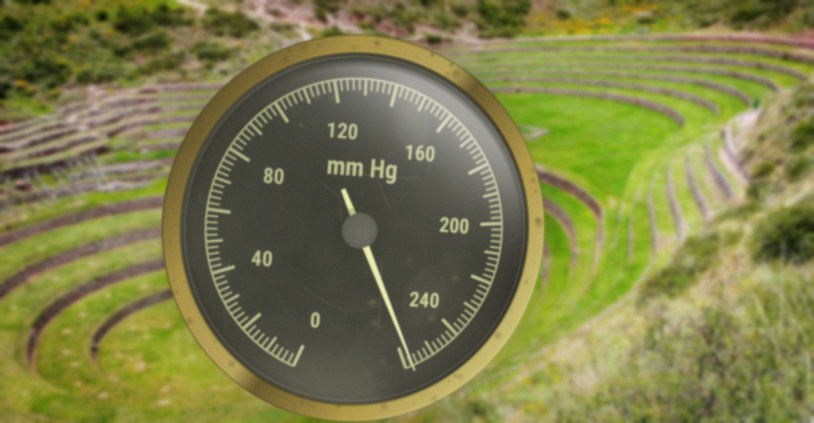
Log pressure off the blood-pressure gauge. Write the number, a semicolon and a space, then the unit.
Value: 258; mmHg
